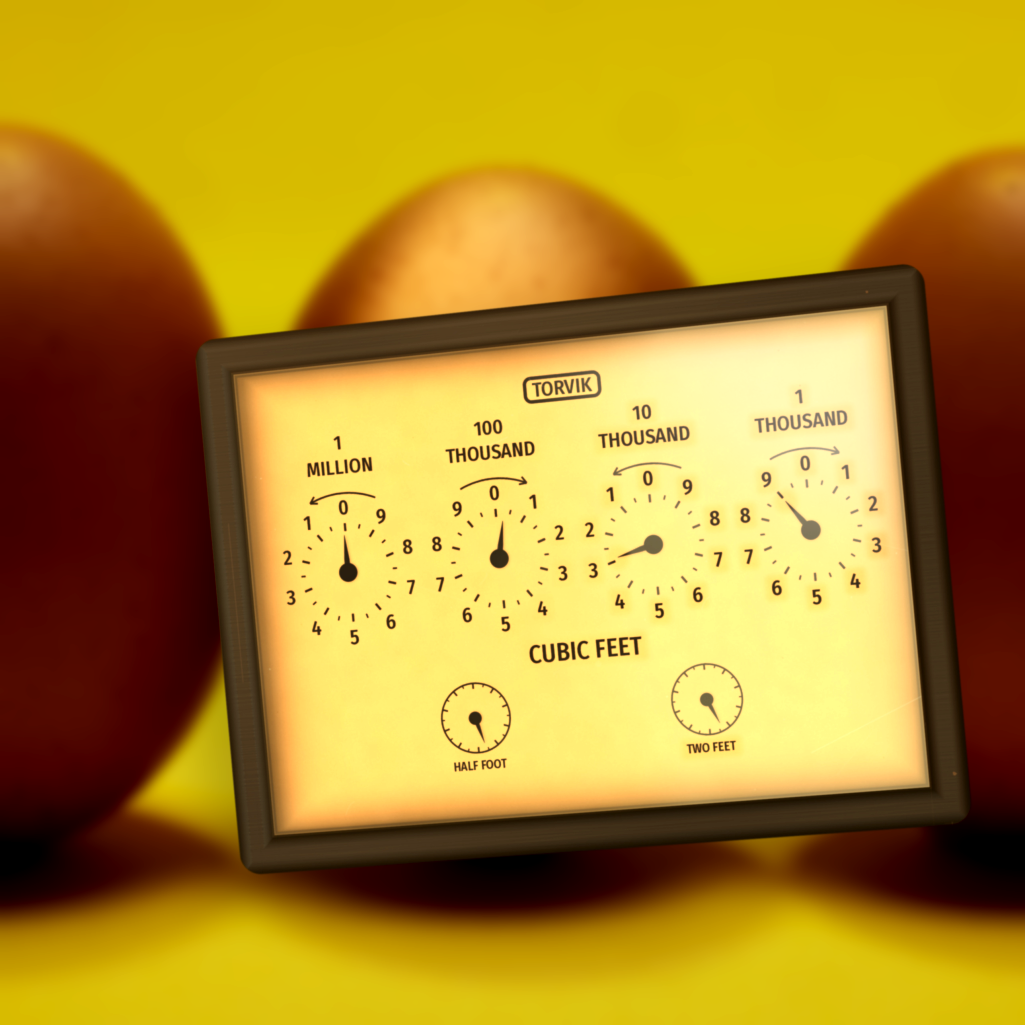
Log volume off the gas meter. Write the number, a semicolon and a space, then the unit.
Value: 2900; ft³
